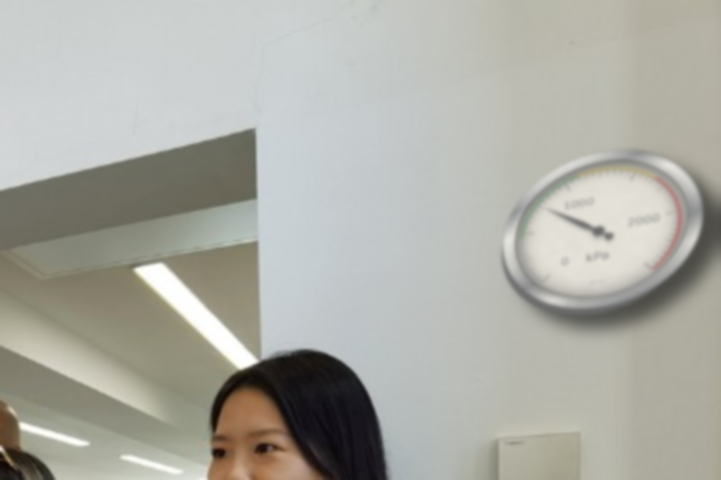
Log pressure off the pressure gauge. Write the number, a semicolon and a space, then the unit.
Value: 750; kPa
